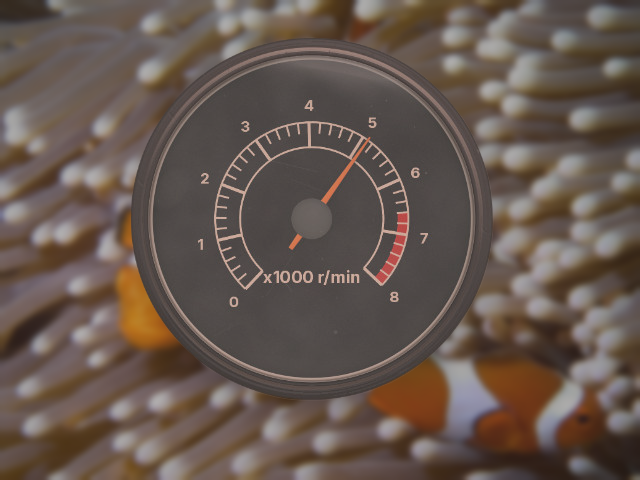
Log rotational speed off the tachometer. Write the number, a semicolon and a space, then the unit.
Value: 5100; rpm
